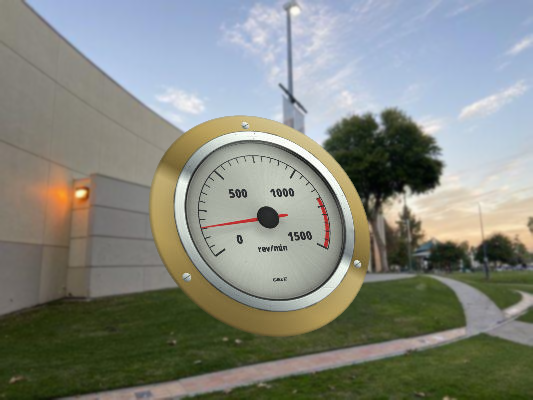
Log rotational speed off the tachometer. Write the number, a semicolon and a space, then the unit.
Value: 150; rpm
